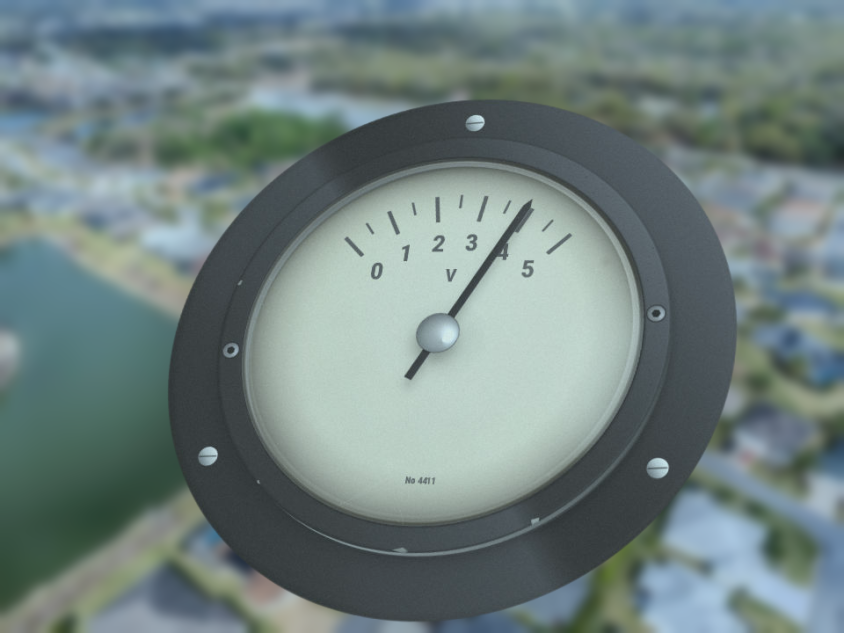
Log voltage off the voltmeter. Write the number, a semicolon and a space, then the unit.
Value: 4; V
